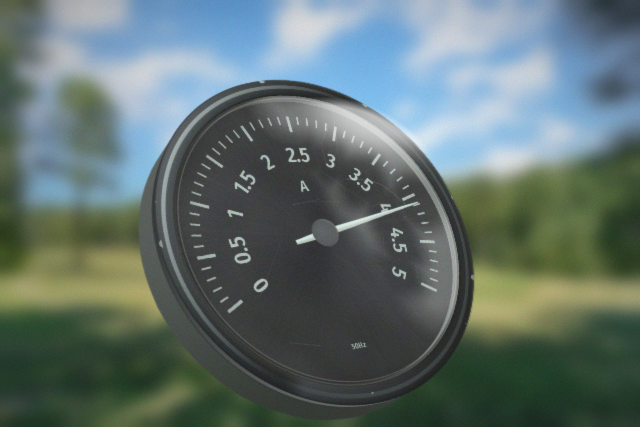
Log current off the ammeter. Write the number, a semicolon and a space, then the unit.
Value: 4.1; A
